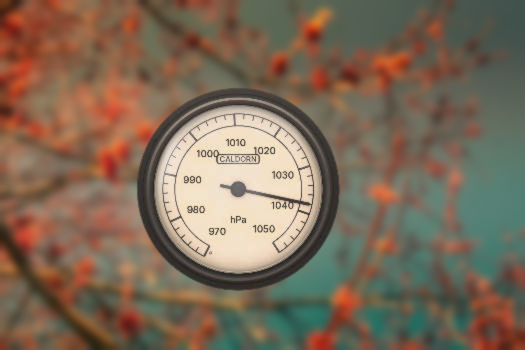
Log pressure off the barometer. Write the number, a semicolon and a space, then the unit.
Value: 1038; hPa
